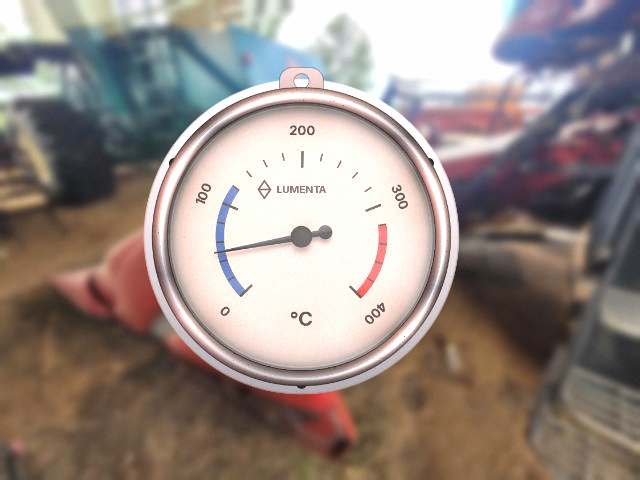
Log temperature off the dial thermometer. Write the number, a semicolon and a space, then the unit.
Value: 50; °C
